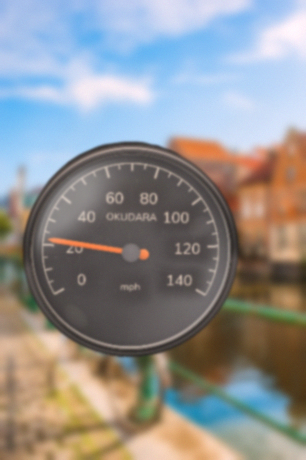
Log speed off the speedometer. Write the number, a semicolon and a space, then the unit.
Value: 22.5; mph
